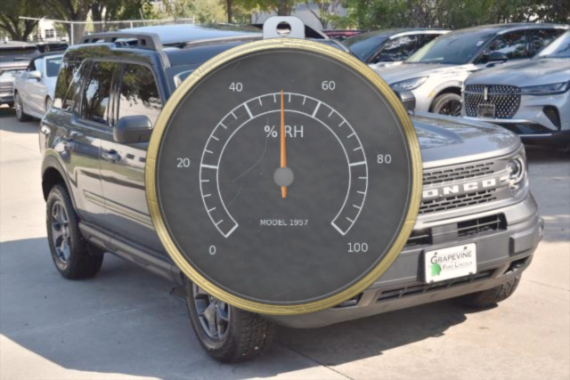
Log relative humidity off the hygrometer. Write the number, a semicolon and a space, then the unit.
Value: 50; %
